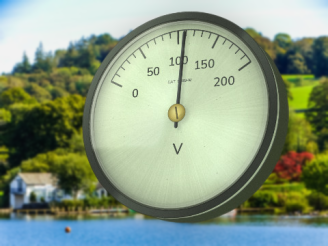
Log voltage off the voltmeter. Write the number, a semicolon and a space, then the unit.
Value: 110; V
